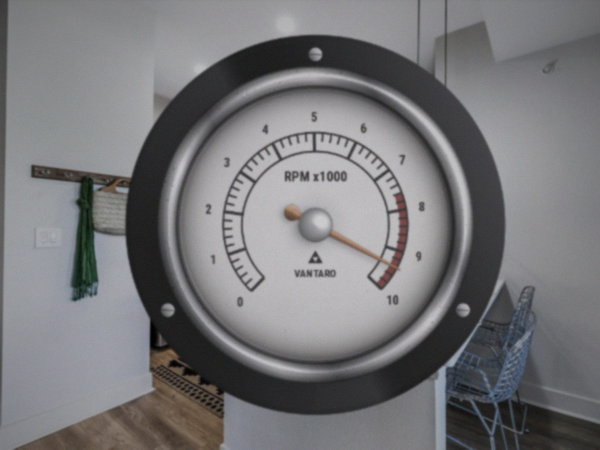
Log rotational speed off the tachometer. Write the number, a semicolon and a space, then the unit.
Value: 9400; rpm
